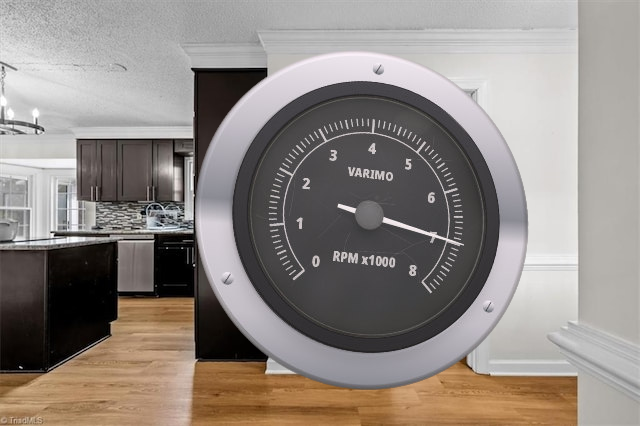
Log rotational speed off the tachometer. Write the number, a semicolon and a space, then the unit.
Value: 7000; rpm
